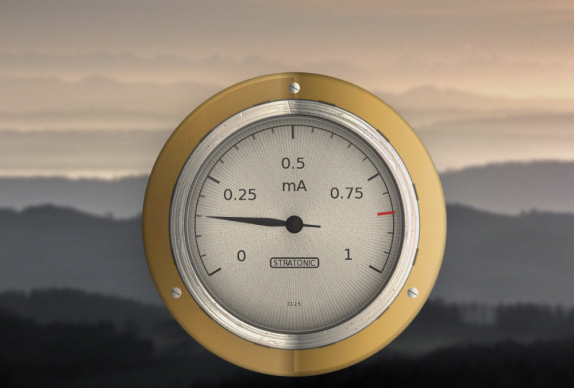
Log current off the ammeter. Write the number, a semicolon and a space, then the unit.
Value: 0.15; mA
